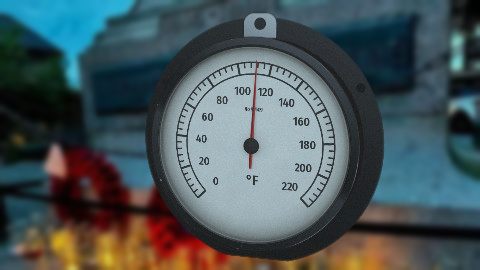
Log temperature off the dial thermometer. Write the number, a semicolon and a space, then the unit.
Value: 112; °F
